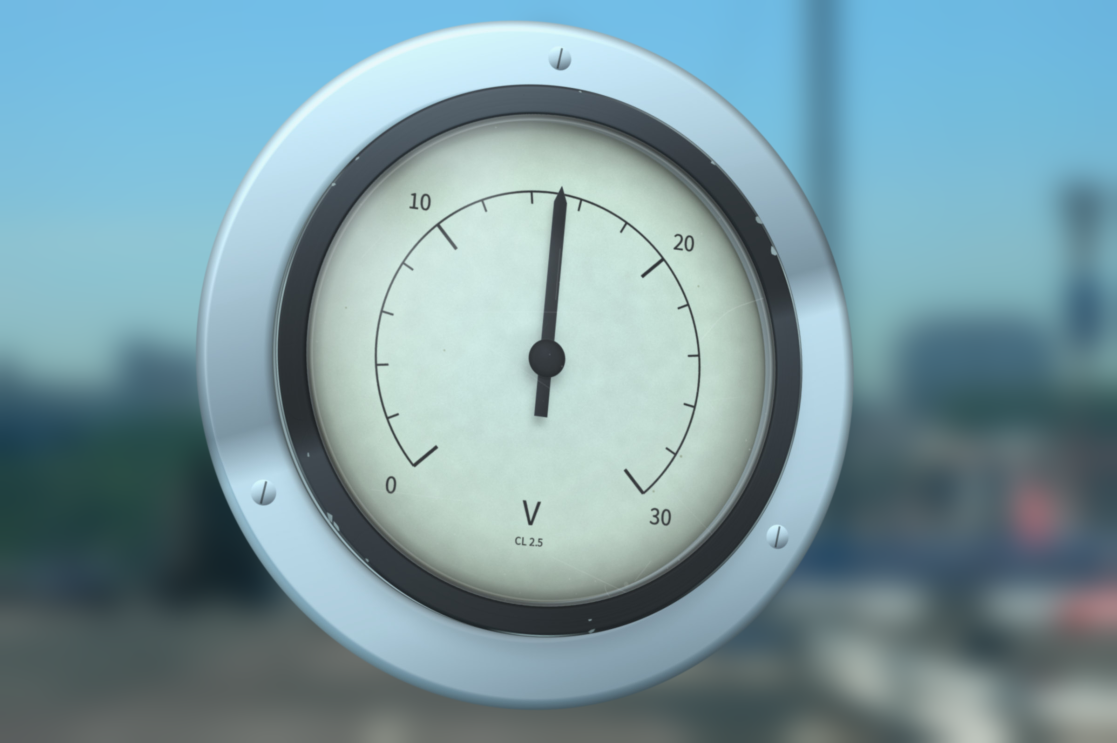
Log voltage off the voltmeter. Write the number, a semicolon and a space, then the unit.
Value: 15; V
